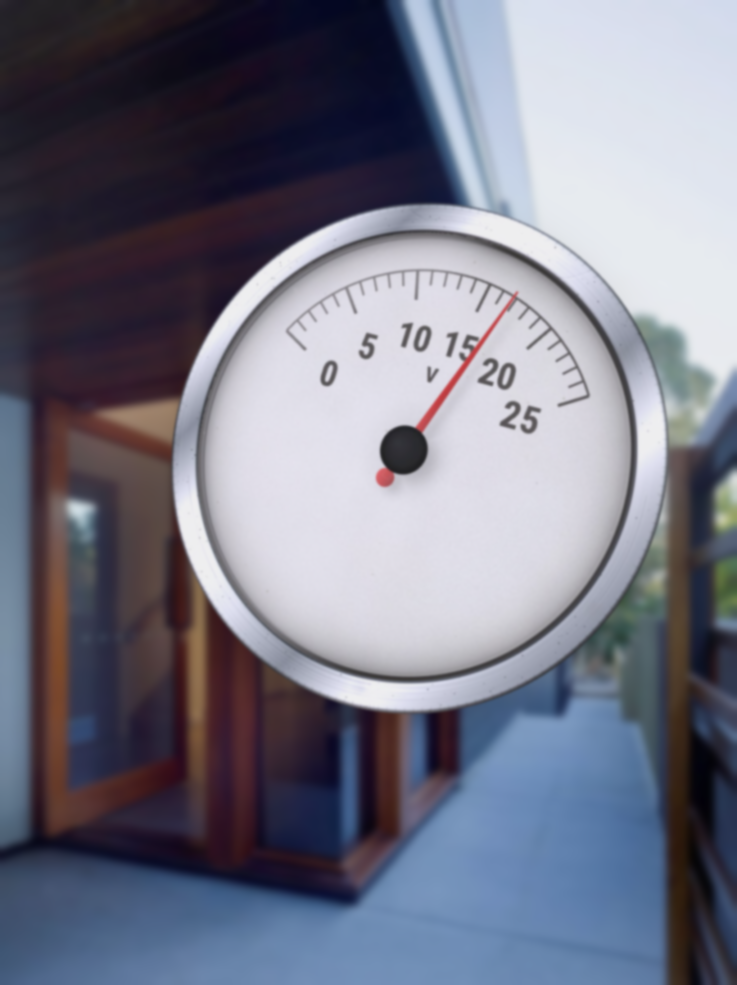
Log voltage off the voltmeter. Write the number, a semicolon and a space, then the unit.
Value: 17; V
